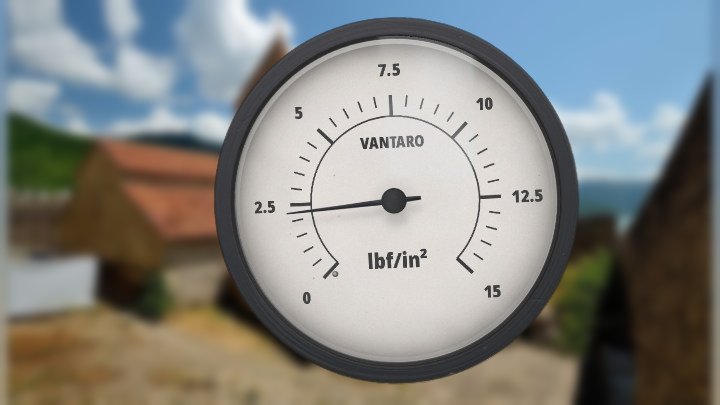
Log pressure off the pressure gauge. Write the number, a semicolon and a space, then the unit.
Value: 2.25; psi
